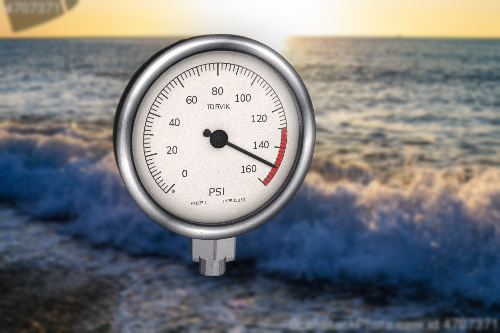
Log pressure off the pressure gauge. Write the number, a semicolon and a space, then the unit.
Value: 150; psi
